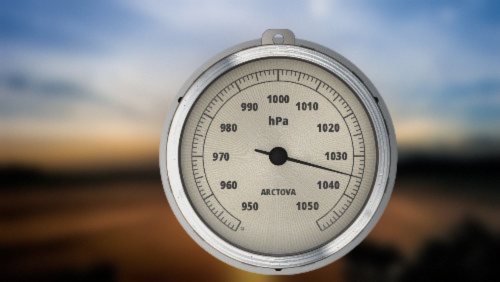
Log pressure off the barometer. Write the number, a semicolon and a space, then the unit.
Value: 1035; hPa
